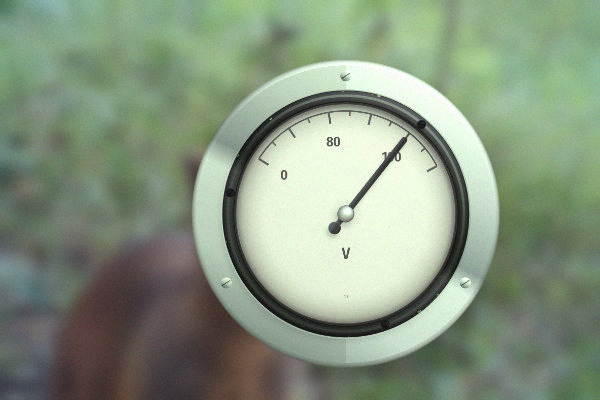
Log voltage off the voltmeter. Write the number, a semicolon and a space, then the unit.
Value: 160; V
